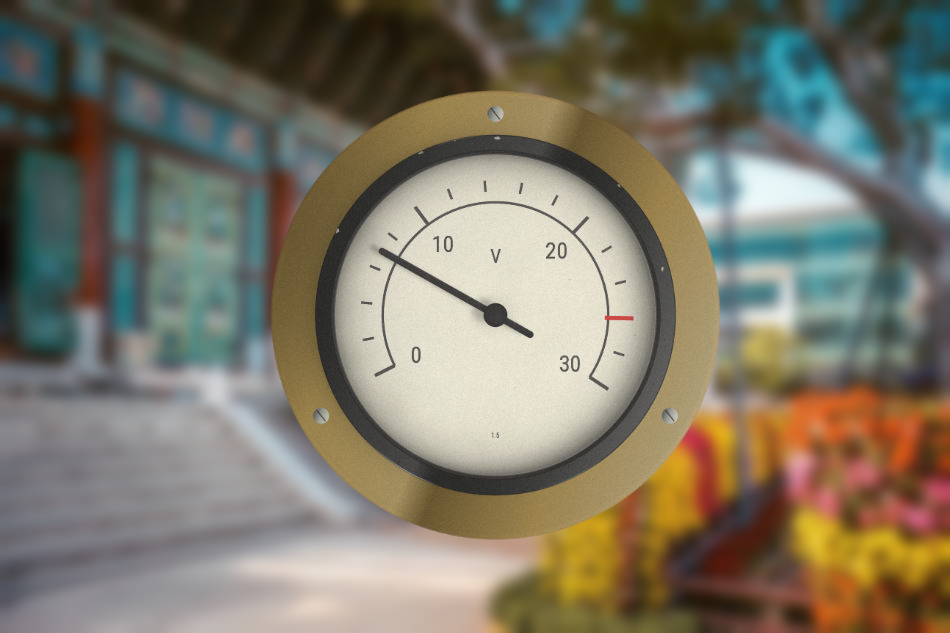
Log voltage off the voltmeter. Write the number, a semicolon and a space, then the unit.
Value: 7; V
